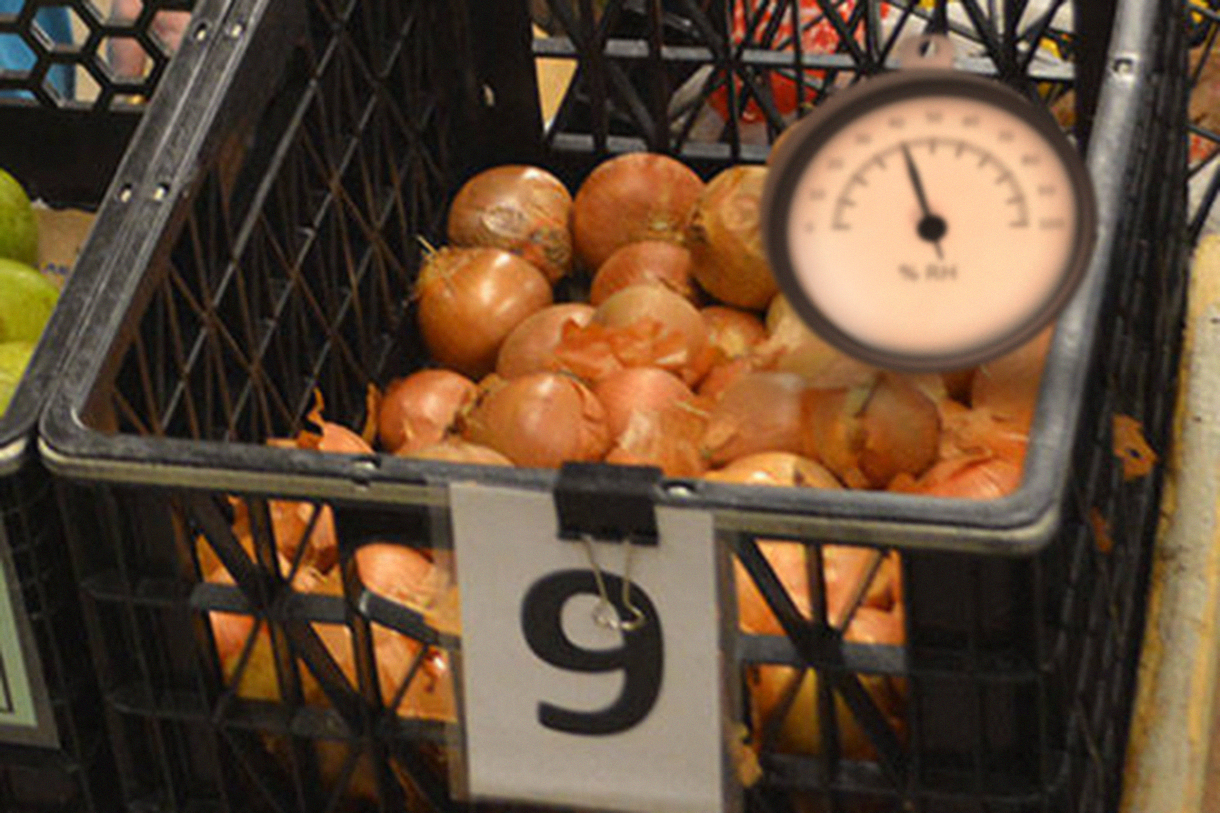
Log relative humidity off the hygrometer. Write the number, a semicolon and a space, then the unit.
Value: 40; %
